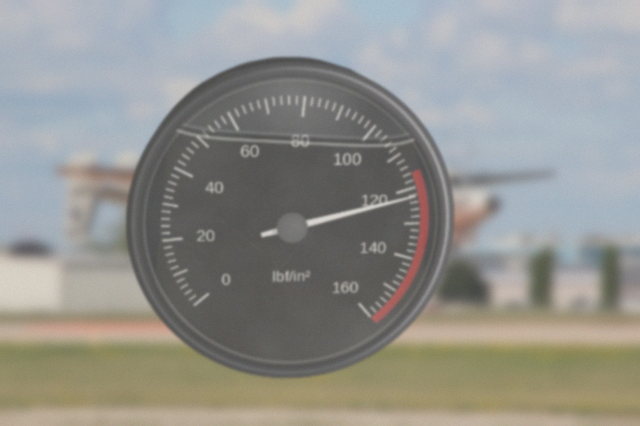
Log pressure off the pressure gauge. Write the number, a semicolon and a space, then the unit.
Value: 122; psi
